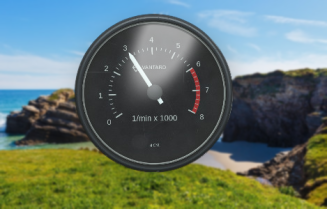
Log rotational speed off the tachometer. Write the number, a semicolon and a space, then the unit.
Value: 3000; rpm
